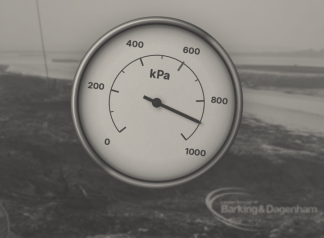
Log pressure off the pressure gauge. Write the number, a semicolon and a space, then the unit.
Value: 900; kPa
